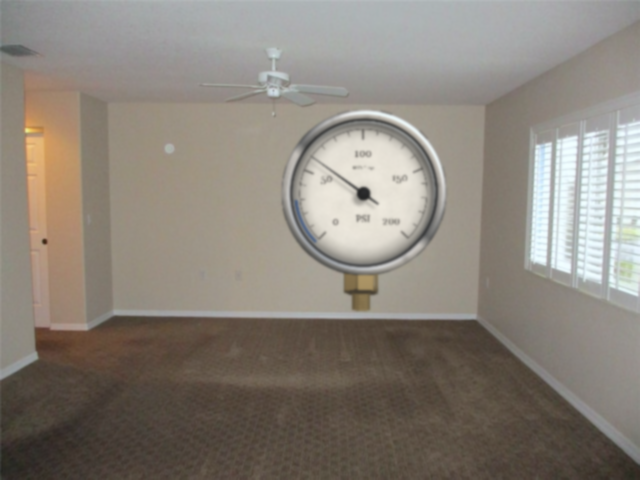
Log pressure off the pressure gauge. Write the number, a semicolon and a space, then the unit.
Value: 60; psi
